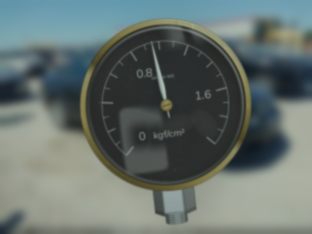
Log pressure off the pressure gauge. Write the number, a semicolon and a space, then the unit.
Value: 0.95; kg/cm²
